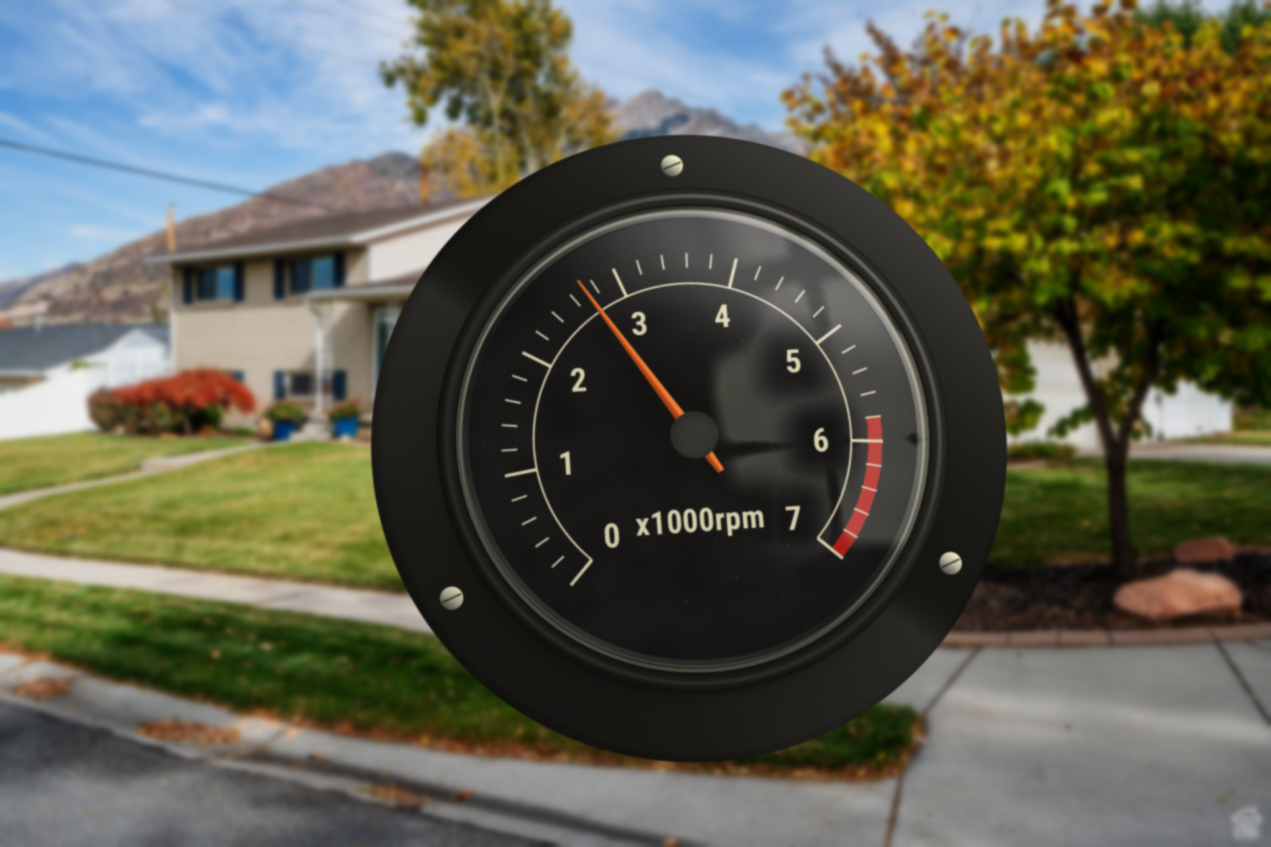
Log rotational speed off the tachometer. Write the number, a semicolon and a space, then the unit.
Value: 2700; rpm
